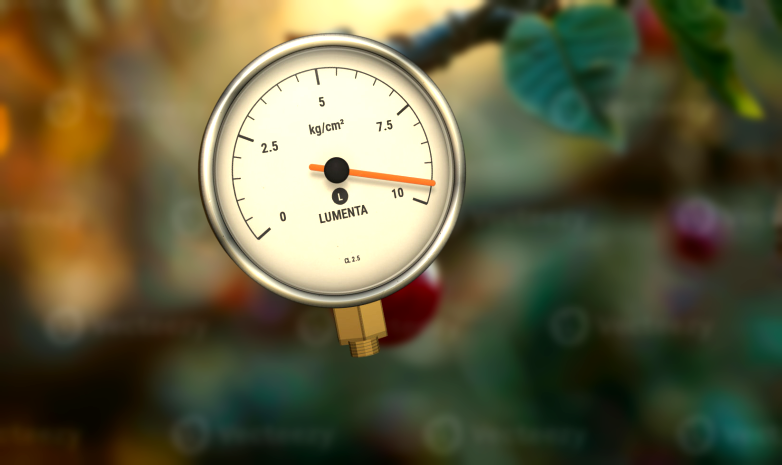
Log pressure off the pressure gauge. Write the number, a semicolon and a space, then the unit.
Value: 9.5; kg/cm²
